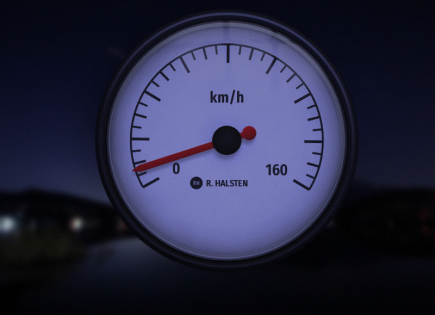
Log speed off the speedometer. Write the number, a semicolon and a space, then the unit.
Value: 7.5; km/h
